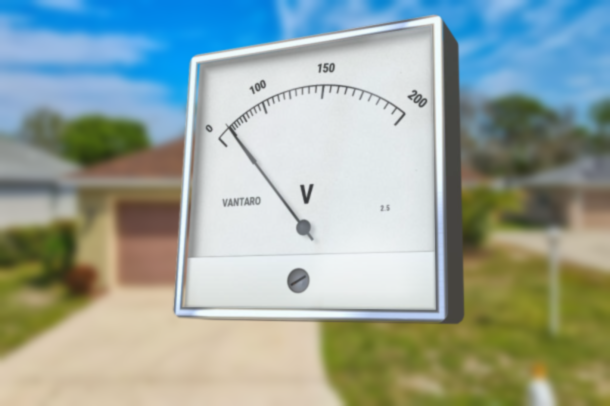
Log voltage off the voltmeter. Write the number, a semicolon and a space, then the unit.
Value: 50; V
